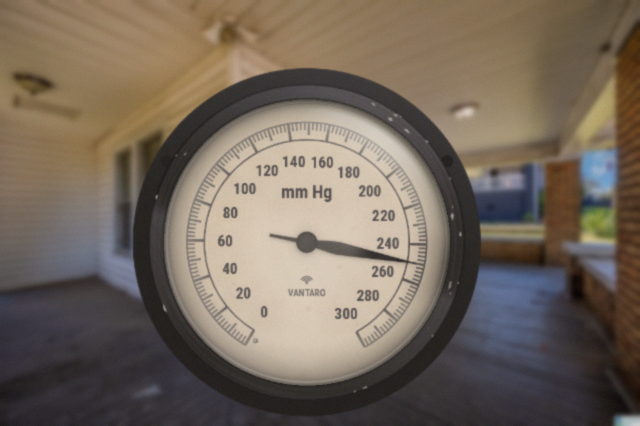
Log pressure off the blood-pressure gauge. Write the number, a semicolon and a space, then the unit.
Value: 250; mmHg
